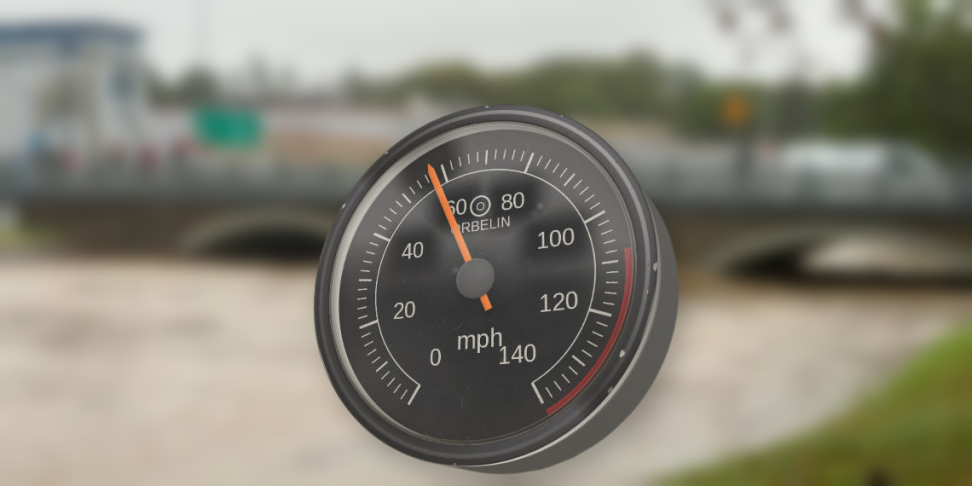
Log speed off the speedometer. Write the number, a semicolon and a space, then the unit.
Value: 58; mph
